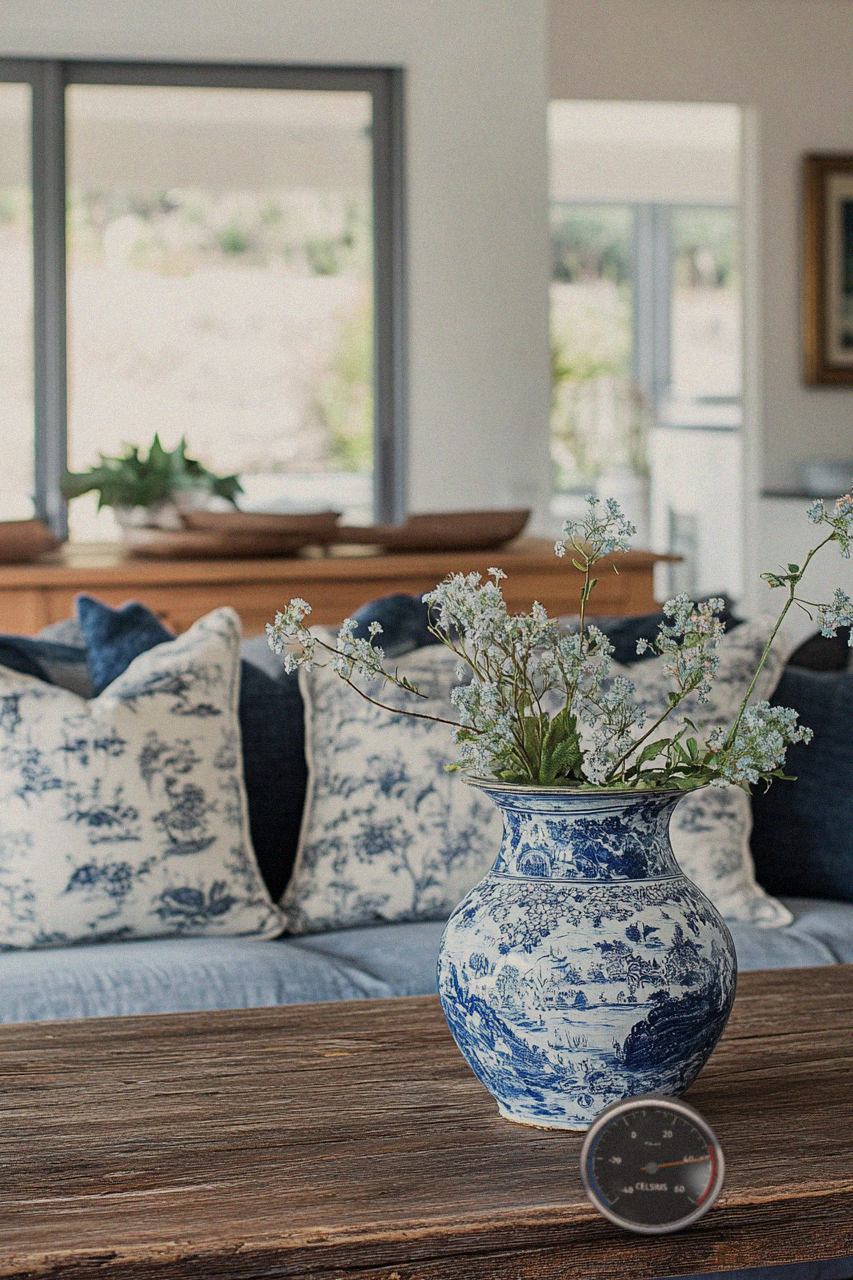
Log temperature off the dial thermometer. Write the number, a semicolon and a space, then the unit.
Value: 40; °C
